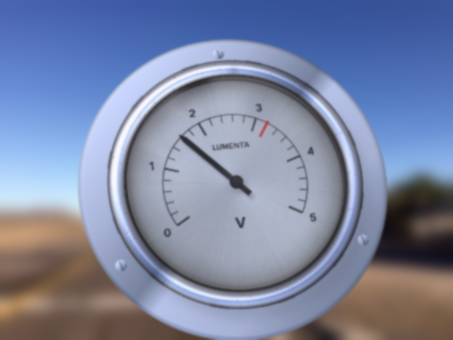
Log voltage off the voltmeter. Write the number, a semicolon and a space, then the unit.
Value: 1.6; V
